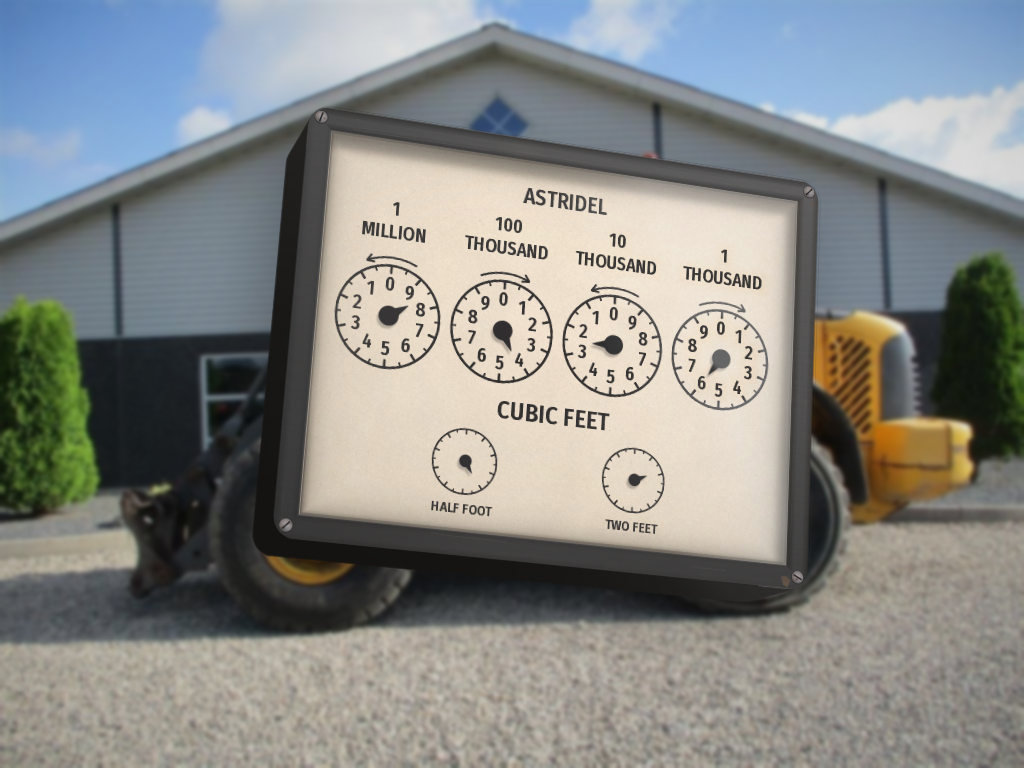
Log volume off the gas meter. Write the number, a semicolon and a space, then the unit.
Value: 842600; ft³
